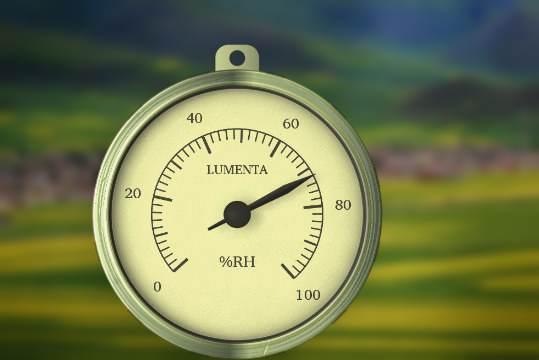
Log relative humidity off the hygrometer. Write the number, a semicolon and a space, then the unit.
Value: 72; %
